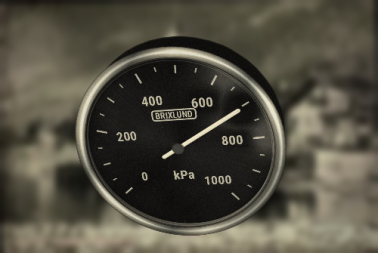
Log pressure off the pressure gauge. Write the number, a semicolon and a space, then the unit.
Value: 700; kPa
